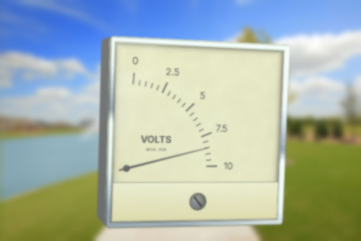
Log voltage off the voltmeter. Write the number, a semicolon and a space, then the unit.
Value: 8.5; V
